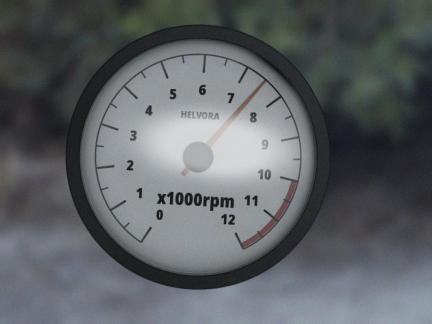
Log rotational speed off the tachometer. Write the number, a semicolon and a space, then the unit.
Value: 7500; rpm
